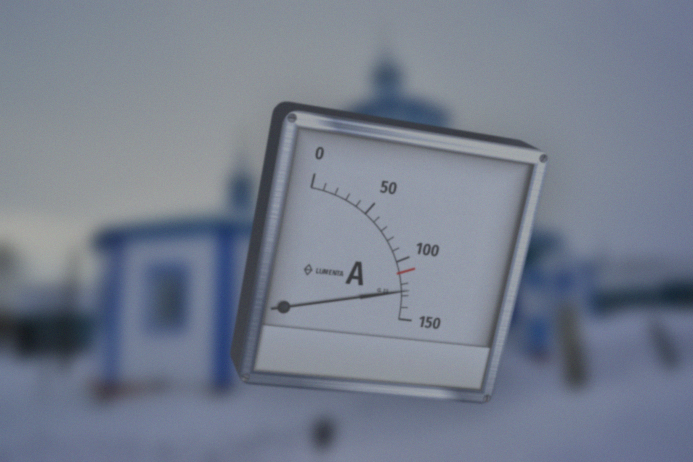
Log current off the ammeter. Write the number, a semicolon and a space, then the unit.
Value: 125; A
